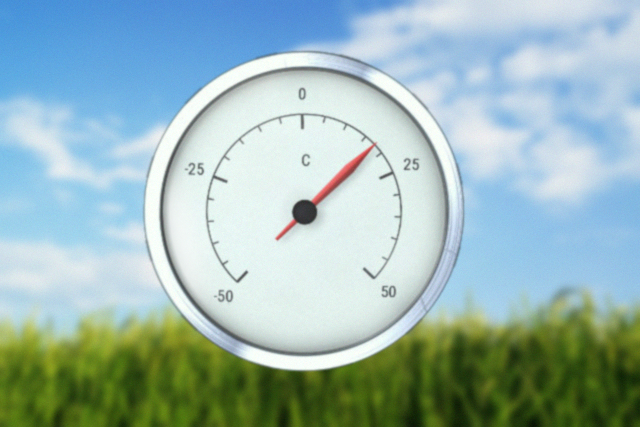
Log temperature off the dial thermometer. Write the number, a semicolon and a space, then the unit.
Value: 17.5; °C
